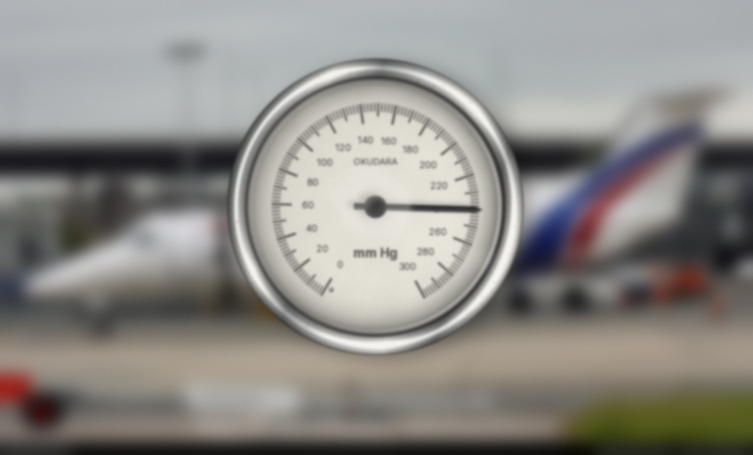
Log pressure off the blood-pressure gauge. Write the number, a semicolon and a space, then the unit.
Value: 240; mmHg
